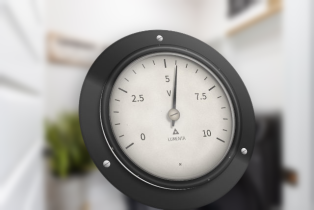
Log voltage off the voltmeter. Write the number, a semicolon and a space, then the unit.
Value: 5.5; V
